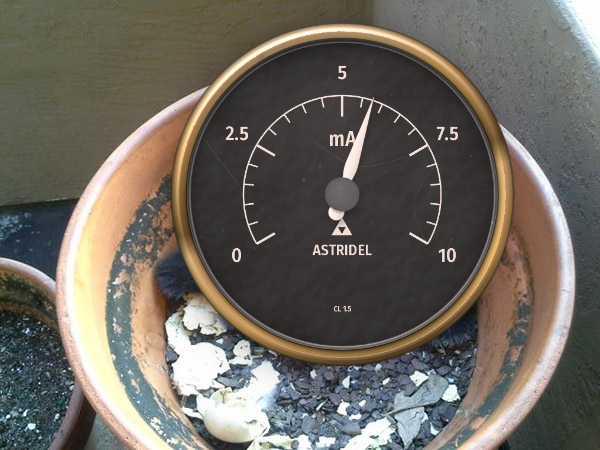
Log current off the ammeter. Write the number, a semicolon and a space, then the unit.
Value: 5.75; mA
